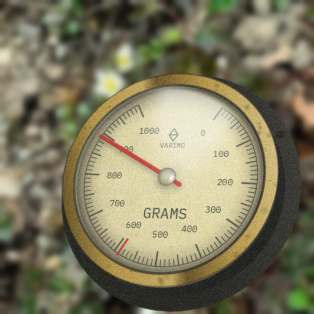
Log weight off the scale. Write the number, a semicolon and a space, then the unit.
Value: 890; g
